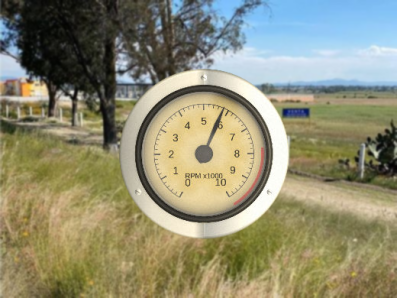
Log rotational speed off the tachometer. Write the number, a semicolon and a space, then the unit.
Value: 5800; rpm
